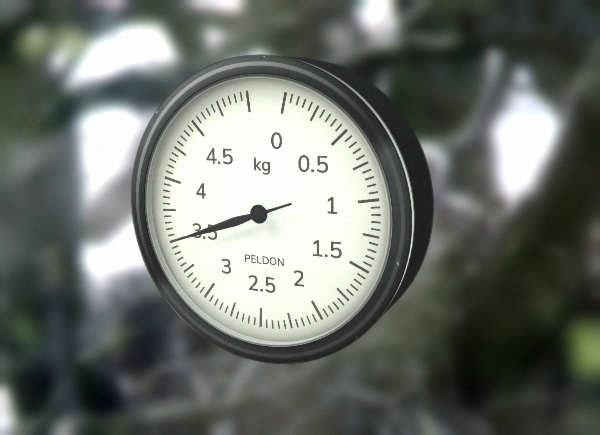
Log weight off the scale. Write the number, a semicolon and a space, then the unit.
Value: 3.5; kg
